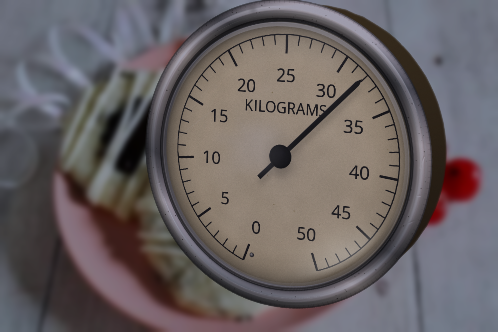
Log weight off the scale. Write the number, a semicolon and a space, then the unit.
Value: 32; kg
